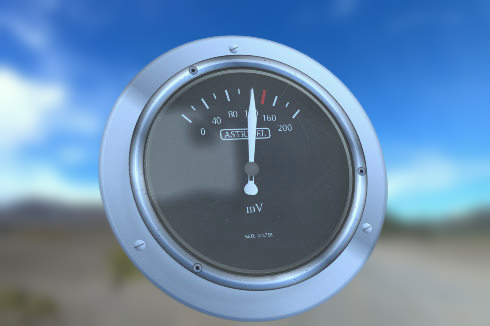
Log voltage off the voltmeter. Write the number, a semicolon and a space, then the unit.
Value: 120; mV
